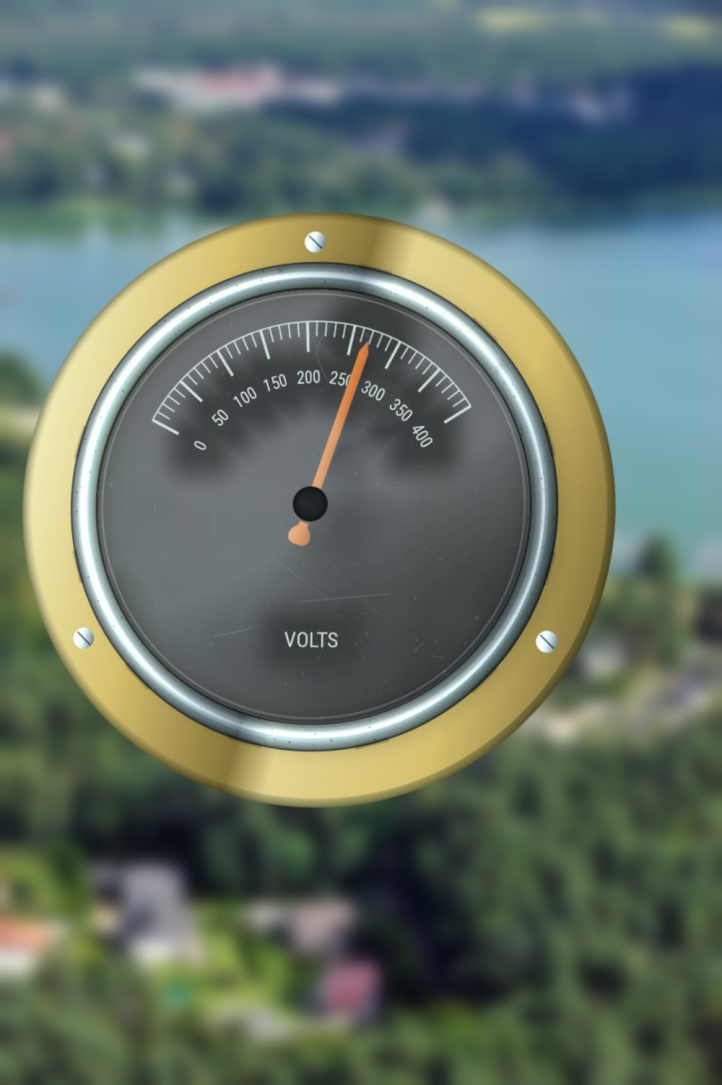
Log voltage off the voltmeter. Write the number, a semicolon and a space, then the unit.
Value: 270; V
